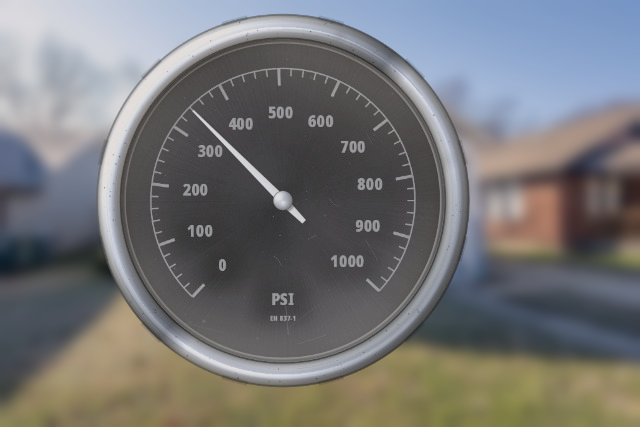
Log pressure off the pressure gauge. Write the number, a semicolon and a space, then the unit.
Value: 340; psi
